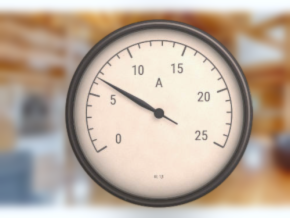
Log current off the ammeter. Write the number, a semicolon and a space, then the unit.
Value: 6.5; A
